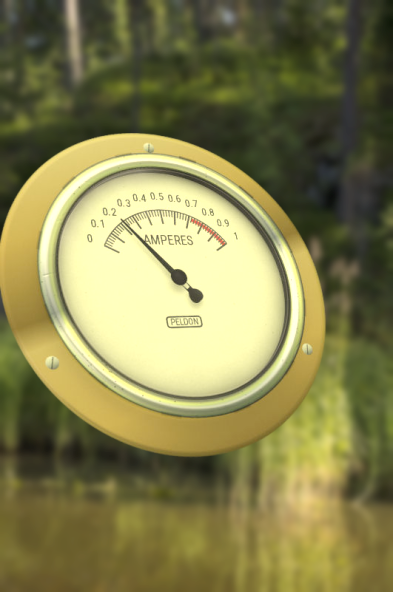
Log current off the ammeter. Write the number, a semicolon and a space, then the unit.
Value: 0.2; A
